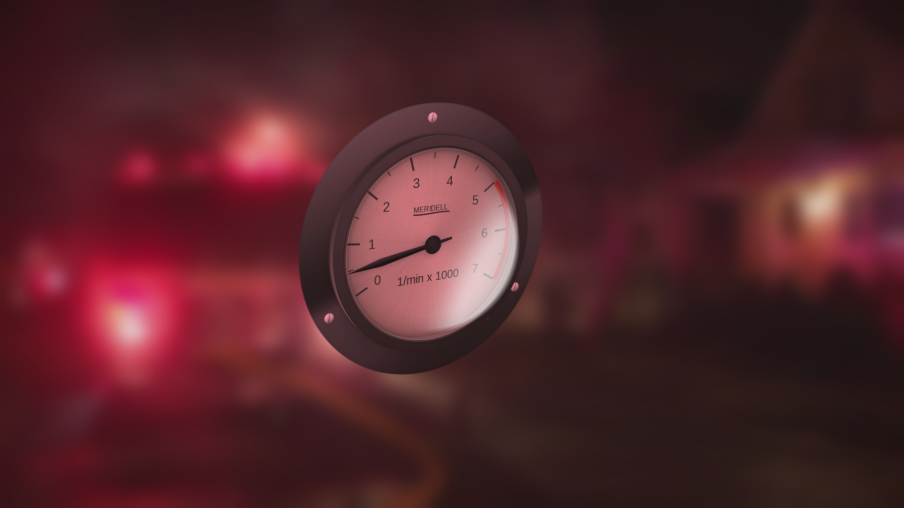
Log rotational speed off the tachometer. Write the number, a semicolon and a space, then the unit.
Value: 500; rpm
